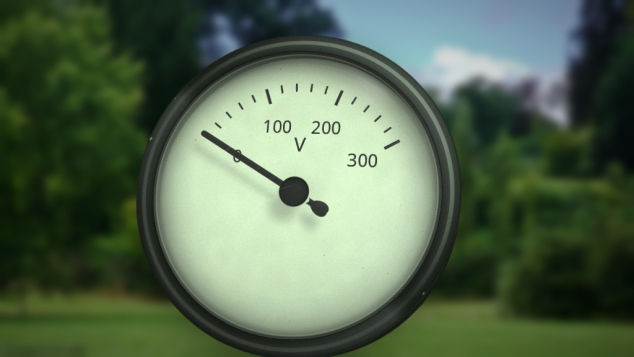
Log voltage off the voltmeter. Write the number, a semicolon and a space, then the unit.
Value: 0; V
